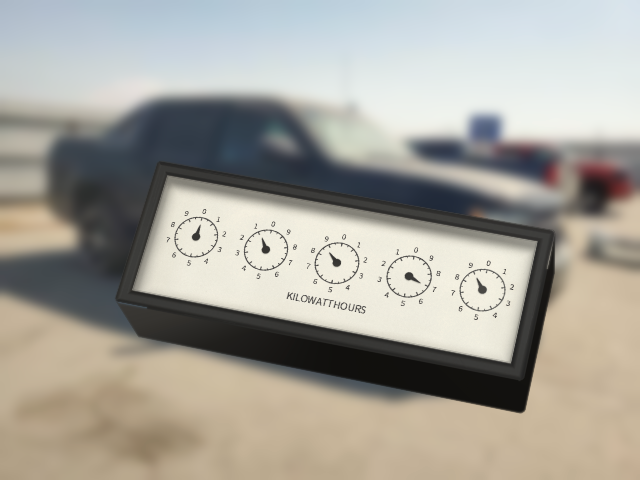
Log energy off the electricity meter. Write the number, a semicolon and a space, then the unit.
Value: 869; kWh
